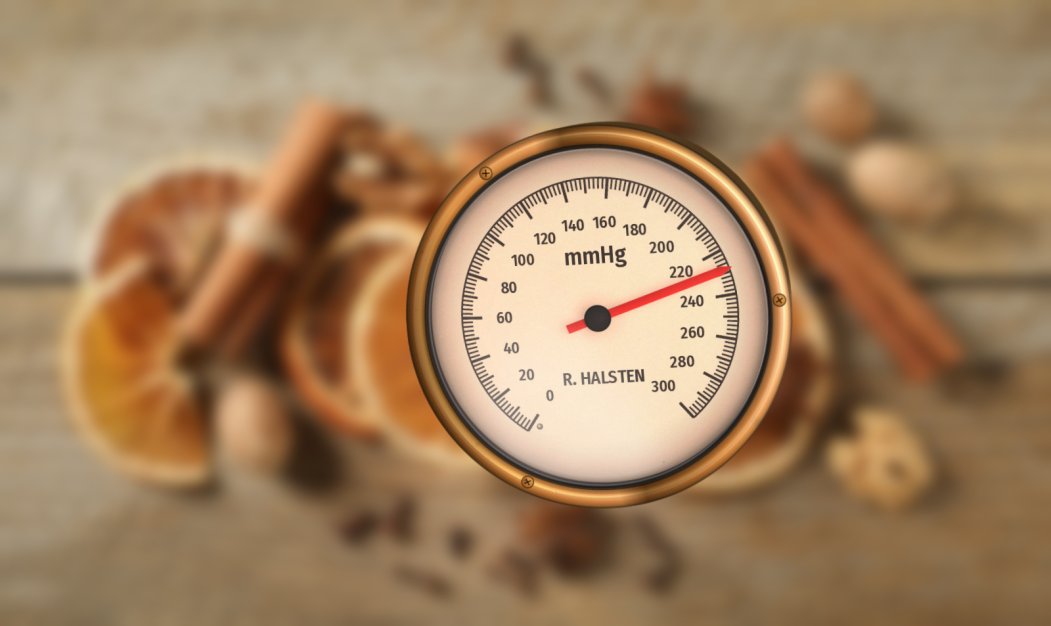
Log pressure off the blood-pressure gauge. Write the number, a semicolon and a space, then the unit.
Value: 228; mmHg
